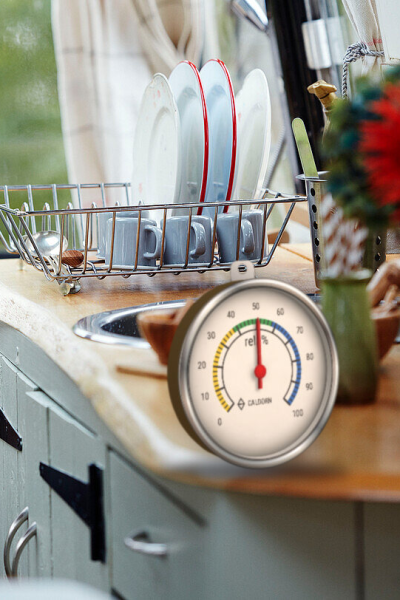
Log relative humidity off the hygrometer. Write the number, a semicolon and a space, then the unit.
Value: 50; %
